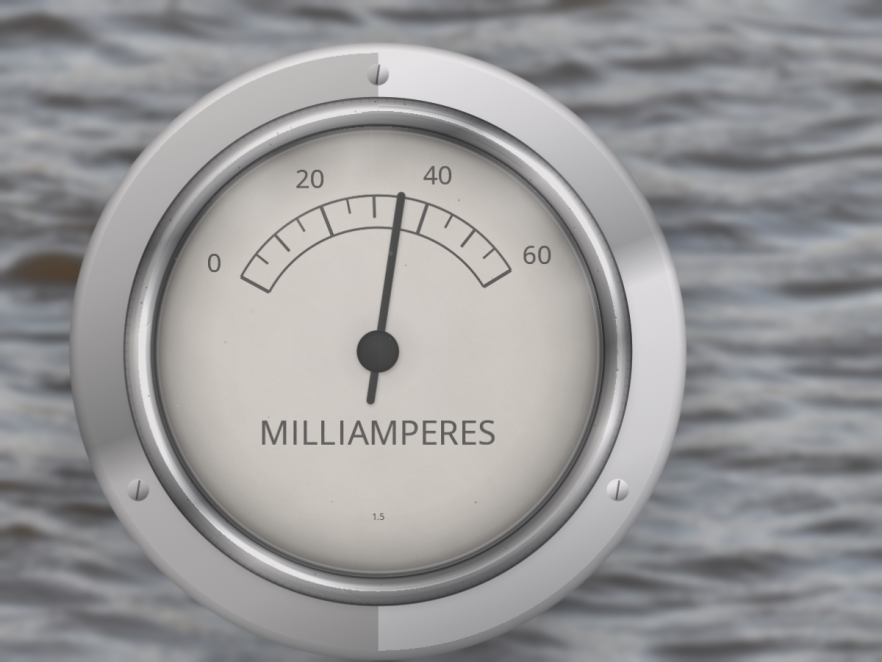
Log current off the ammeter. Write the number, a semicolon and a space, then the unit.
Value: 35; mA
